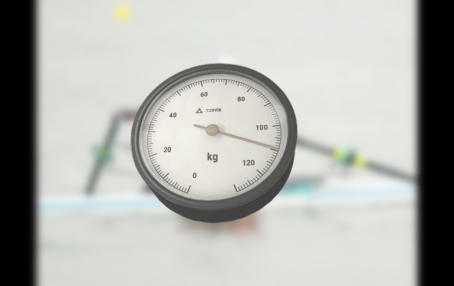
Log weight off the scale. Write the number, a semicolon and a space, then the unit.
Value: 110; kg
